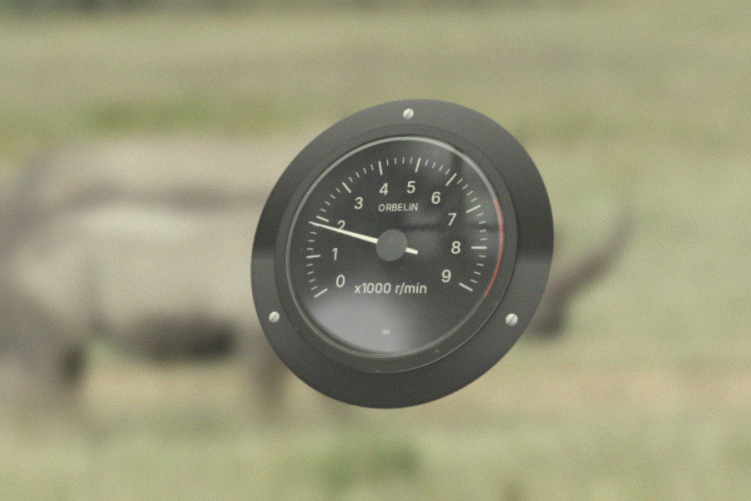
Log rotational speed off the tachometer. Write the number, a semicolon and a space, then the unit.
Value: 1800; rpm
